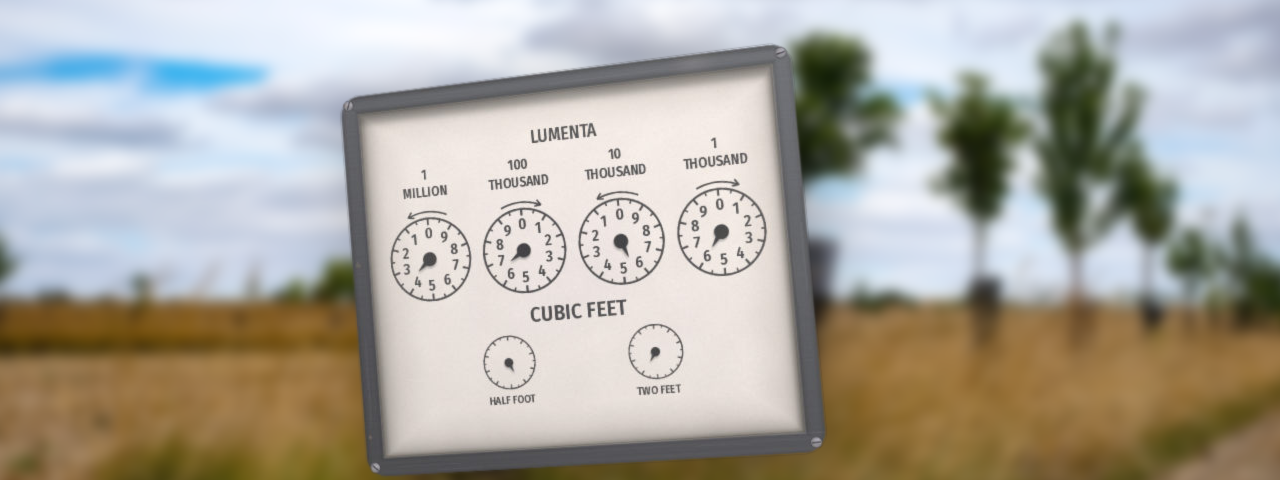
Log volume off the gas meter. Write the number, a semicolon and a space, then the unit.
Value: 365600; ft³
